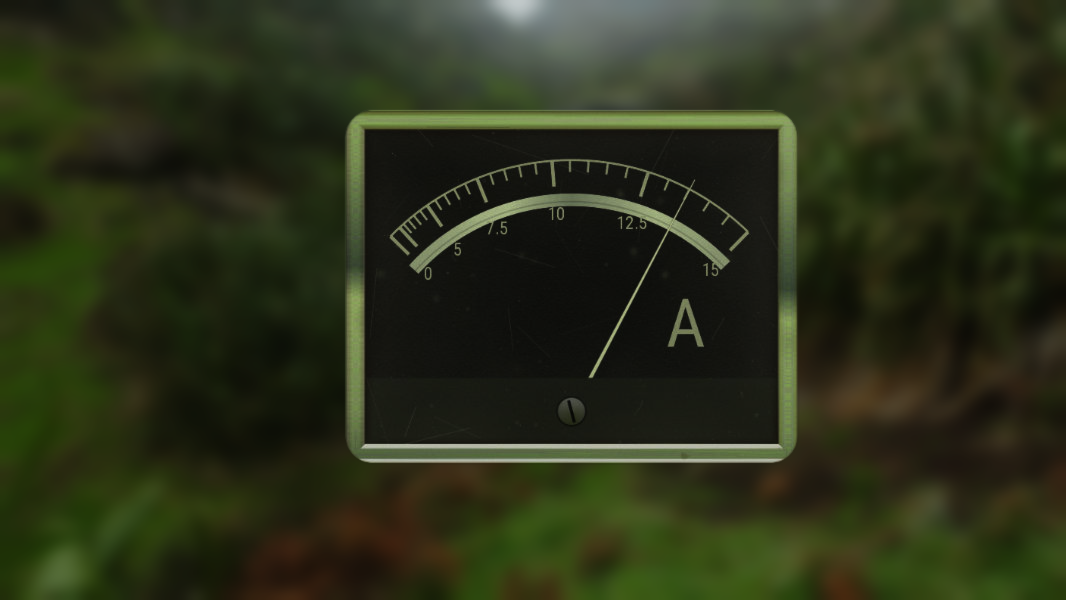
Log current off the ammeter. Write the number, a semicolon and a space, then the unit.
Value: 13.5; A
